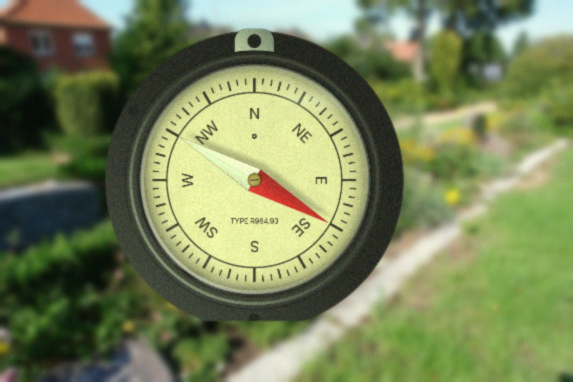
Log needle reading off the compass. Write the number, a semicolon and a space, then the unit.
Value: 120; °
